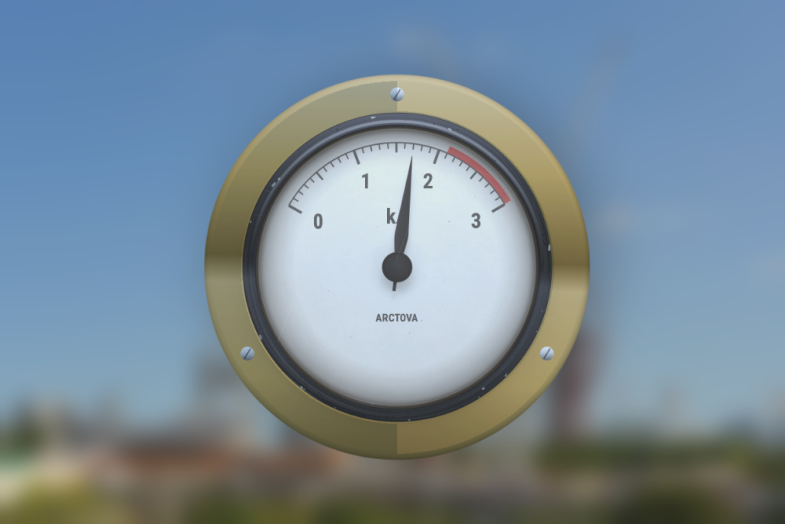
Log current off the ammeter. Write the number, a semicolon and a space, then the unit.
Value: 1.7; kA
